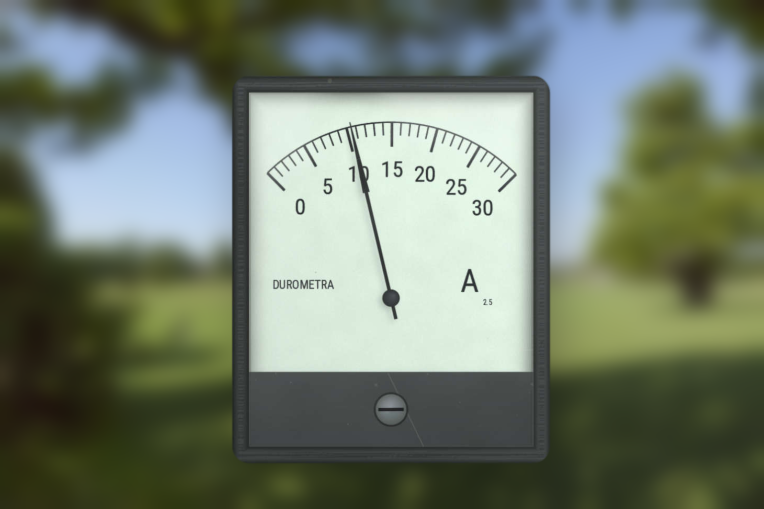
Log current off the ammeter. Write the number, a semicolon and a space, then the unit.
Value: 10.5; A
